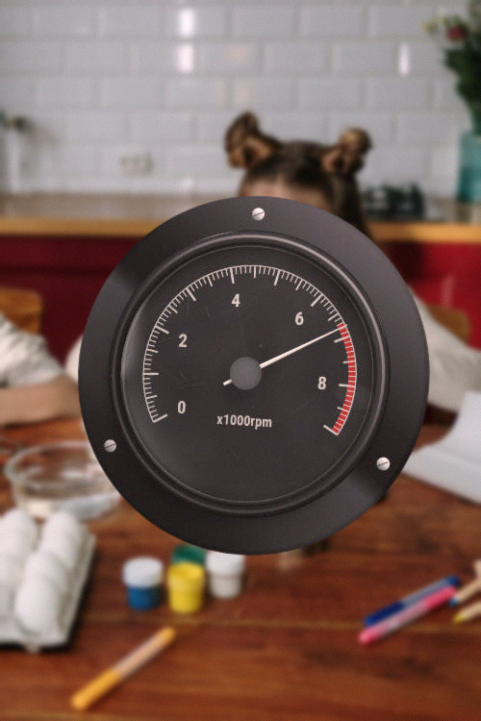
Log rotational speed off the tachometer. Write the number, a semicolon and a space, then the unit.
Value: 6800; rpm
